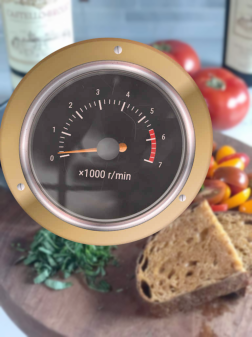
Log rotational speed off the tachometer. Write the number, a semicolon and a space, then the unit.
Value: 200; rpm
